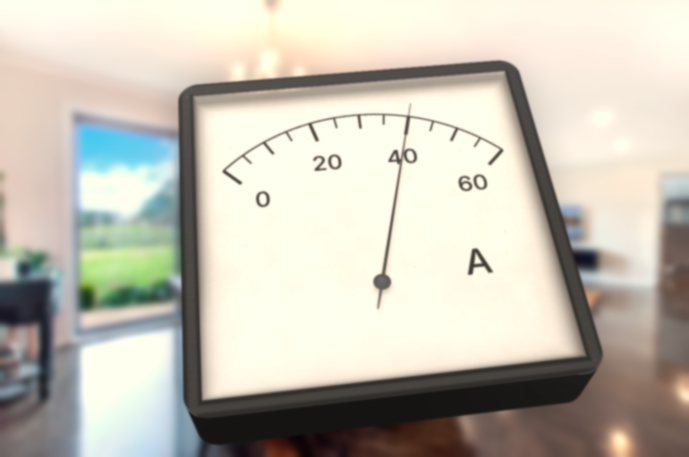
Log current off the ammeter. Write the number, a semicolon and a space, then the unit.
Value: 40; A
